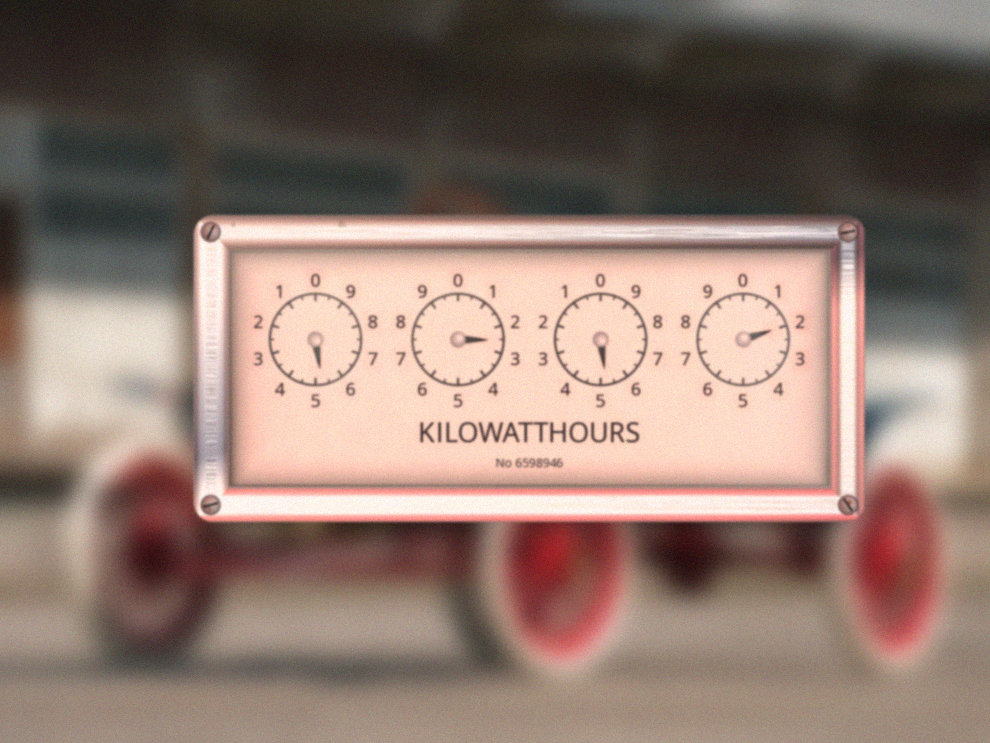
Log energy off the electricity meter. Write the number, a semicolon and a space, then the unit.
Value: 5252; kWh
